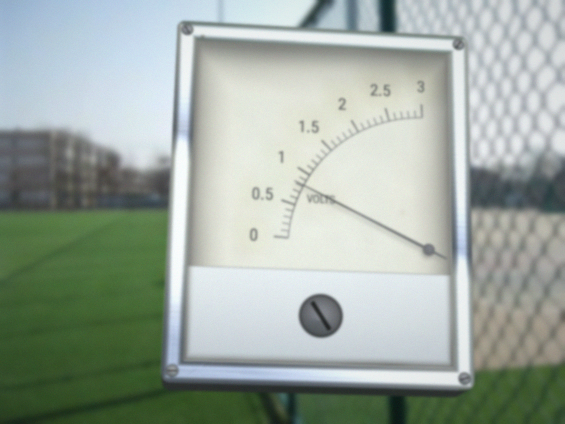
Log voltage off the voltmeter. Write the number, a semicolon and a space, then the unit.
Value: 0.8; V
